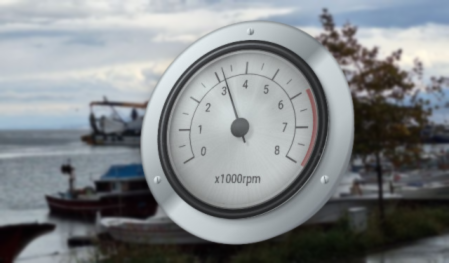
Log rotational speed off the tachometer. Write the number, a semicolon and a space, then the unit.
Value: 3250; rpm
